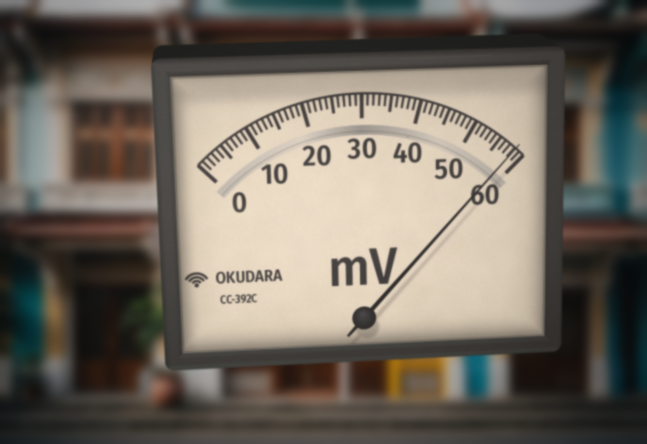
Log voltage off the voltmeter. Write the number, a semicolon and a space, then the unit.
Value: 58; mV
